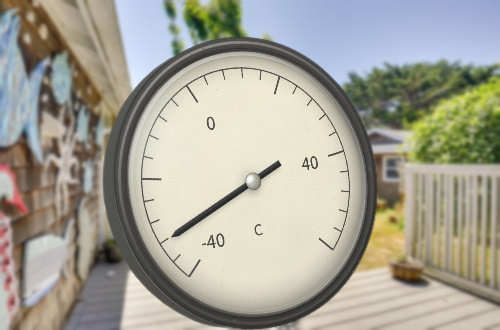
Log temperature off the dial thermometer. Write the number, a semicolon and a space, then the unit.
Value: -32; °C
